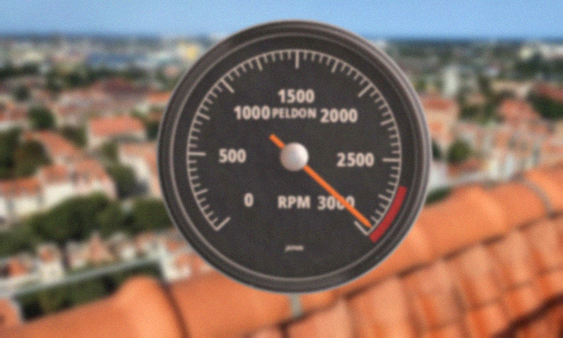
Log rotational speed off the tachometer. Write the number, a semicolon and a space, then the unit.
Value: 2950; rpm
